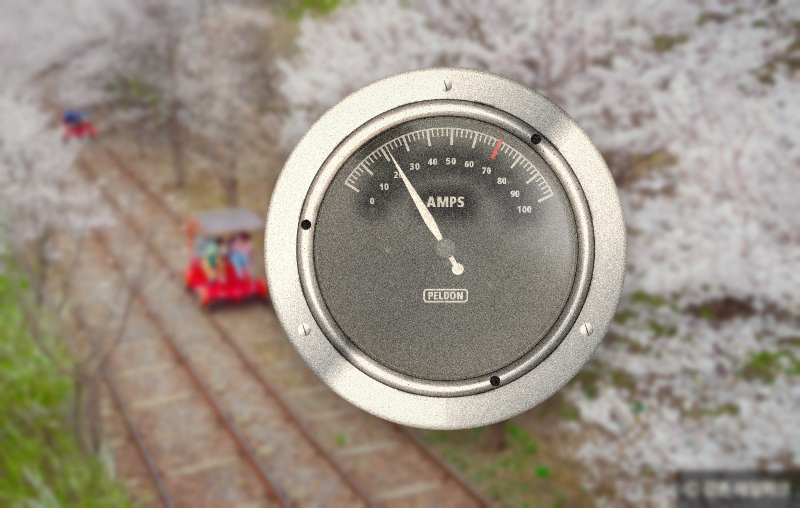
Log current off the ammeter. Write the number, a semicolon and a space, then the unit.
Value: 22; A
